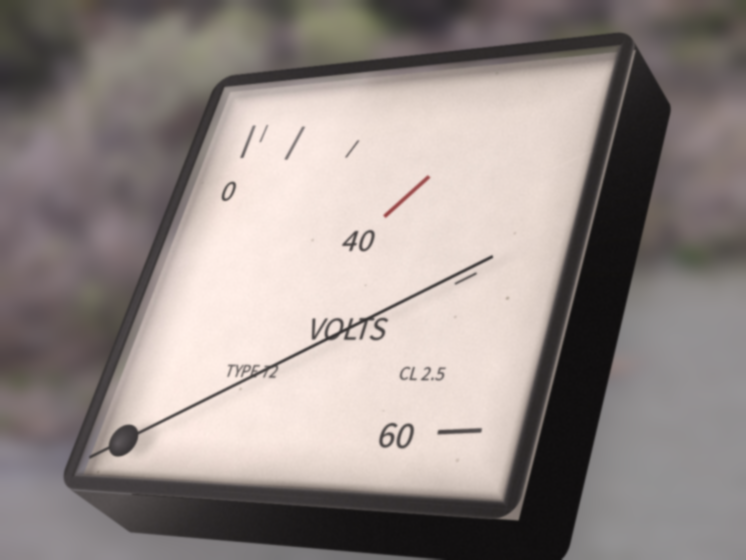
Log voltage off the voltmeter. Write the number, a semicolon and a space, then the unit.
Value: 50; V
